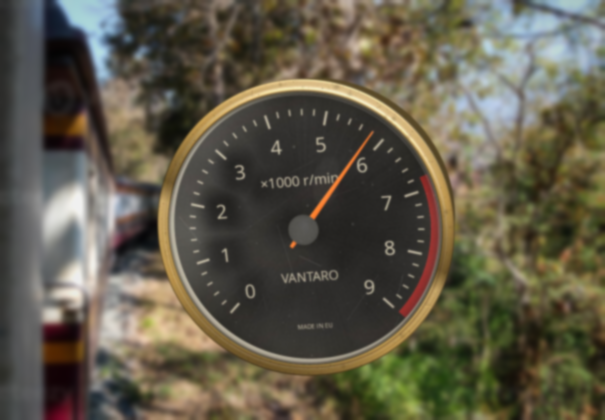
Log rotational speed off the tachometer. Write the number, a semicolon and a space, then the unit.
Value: 5800; rpm
